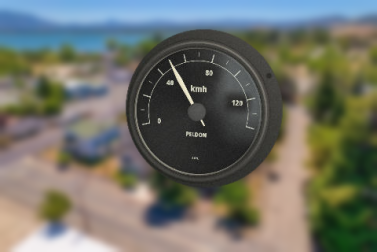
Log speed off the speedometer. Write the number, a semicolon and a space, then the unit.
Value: 50; km/h
